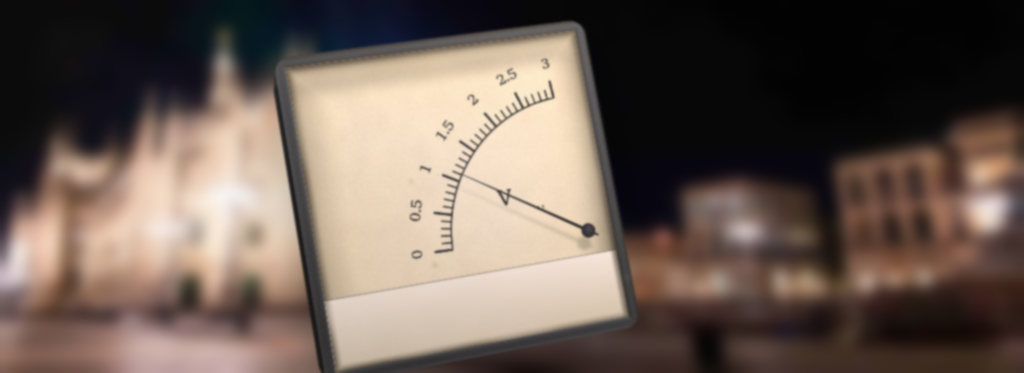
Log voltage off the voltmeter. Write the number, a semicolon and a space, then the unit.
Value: 1.1; V
